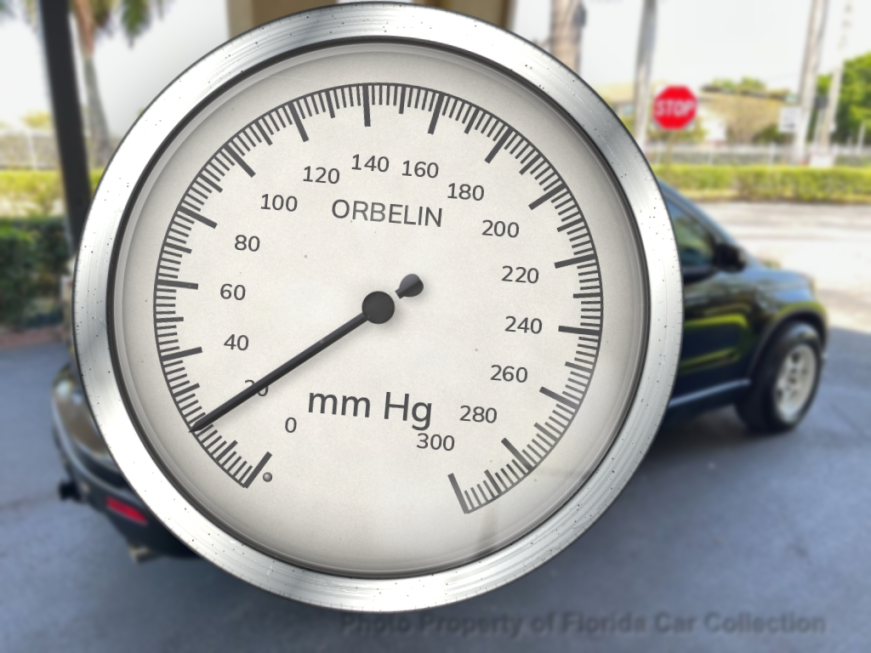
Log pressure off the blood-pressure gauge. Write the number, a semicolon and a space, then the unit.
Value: 20; mmHg
